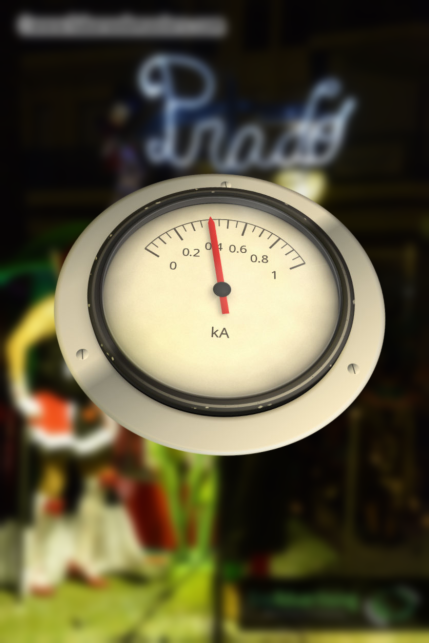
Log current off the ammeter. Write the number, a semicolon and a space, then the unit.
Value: 0.4; kA
